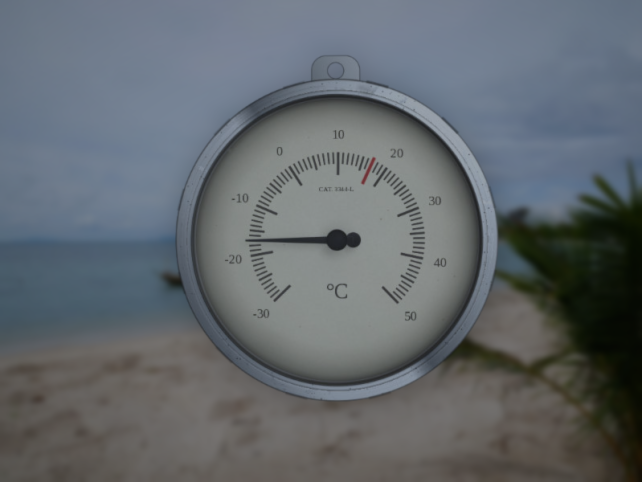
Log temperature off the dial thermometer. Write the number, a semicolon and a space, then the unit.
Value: -17; °C
